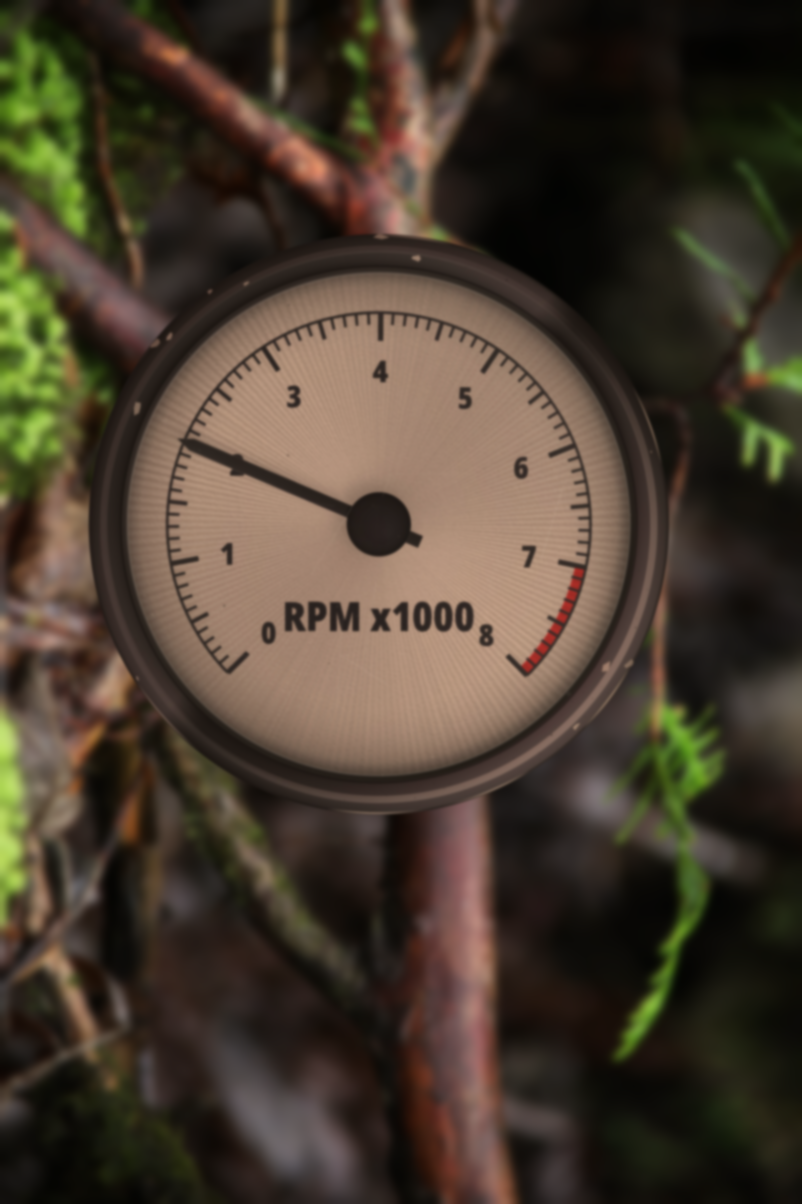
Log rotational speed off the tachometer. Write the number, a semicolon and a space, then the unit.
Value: 2000; rpm
